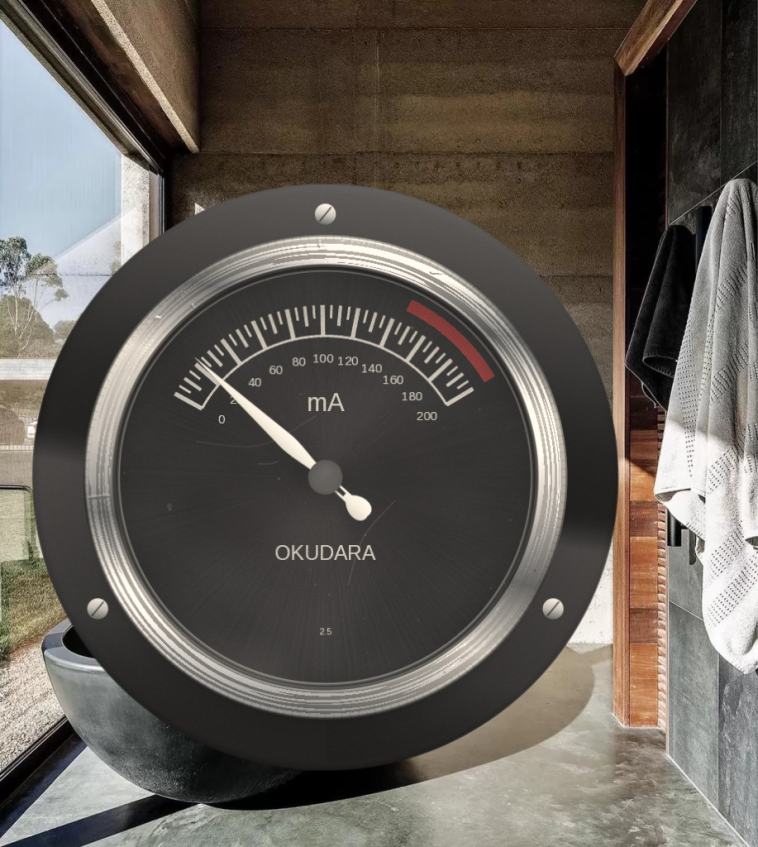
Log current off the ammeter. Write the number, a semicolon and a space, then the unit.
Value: 22.5; mA
